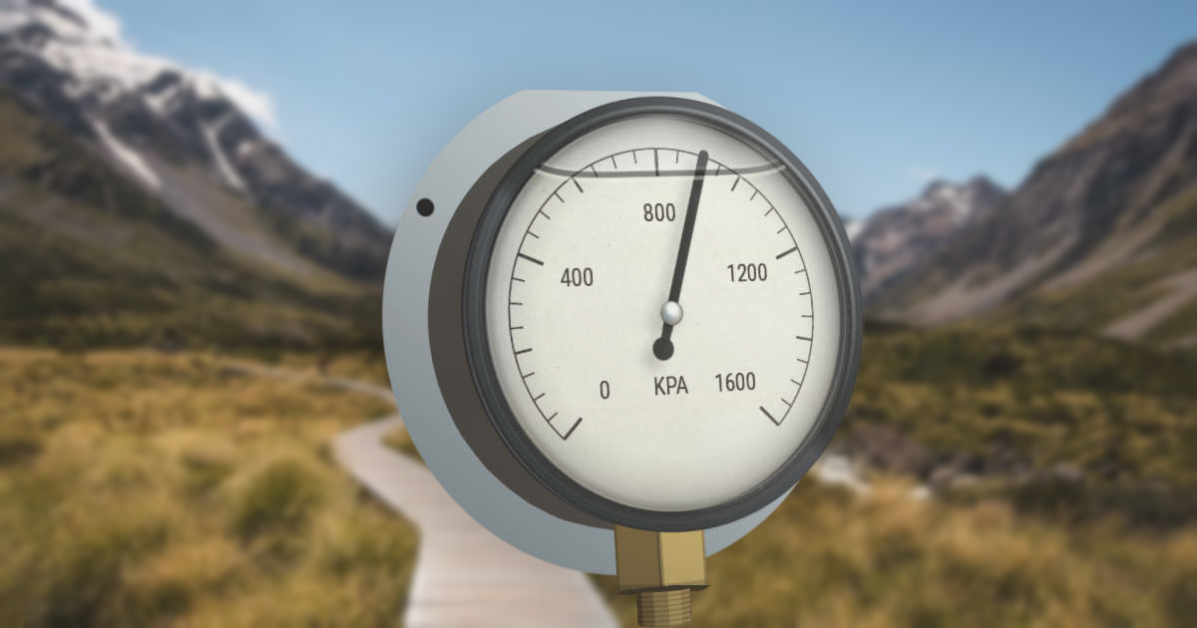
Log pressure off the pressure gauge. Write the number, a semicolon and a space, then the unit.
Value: 900; kPa
